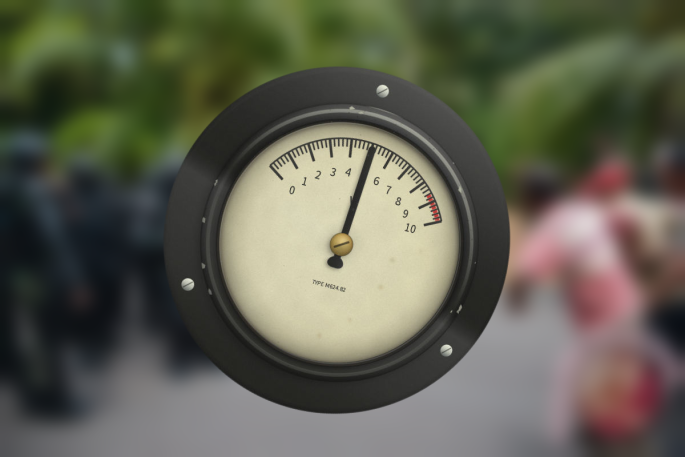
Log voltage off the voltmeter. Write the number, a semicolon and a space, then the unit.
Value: 5; V
